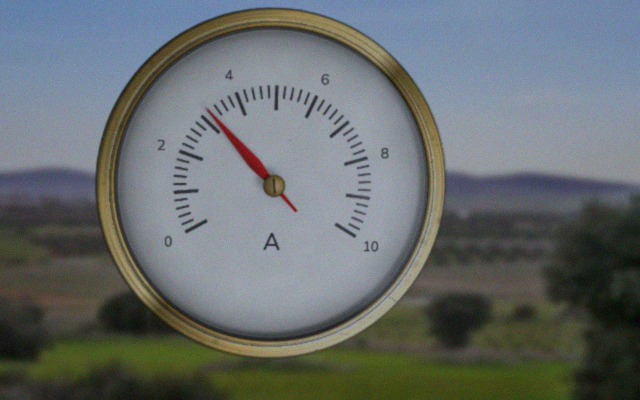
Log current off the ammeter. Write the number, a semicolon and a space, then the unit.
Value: 3.2; A
